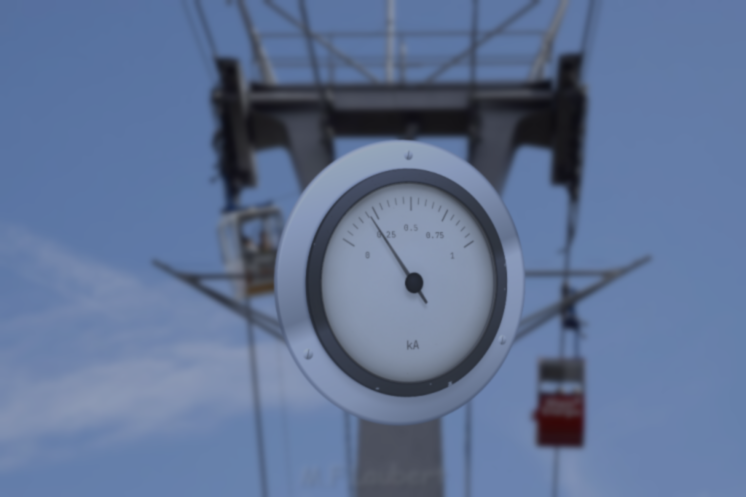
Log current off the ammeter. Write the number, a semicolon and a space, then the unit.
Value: 0.2; kA
